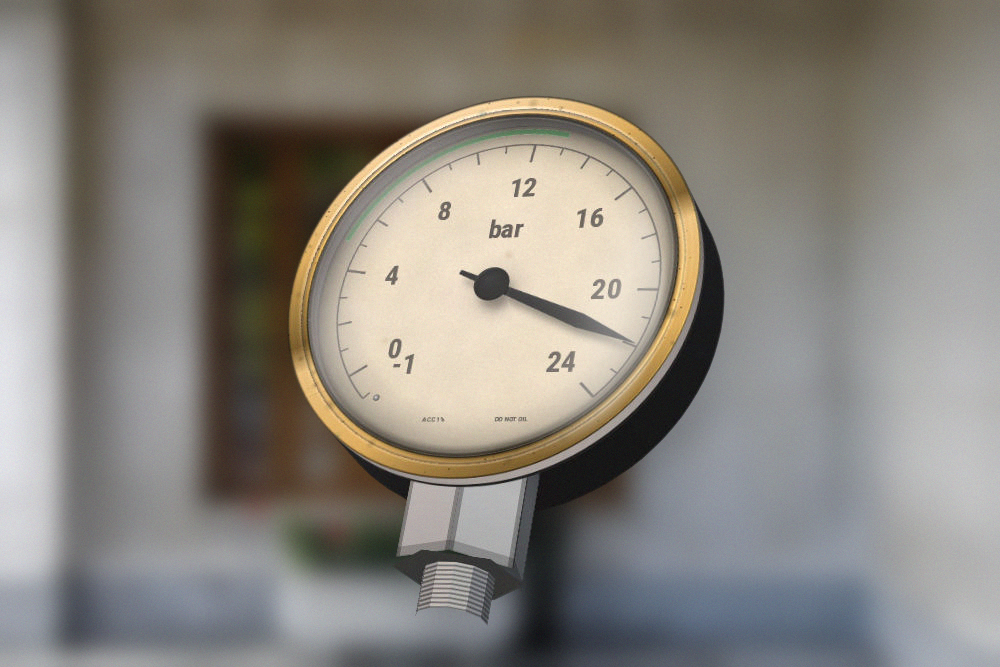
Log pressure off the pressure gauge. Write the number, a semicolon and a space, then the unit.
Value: 22; bar
